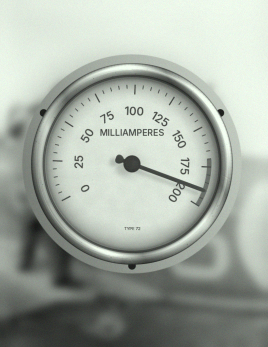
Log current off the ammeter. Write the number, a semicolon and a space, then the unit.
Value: 190; mA
